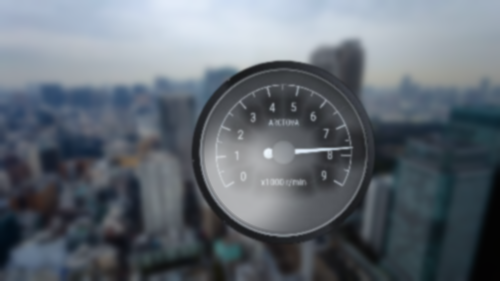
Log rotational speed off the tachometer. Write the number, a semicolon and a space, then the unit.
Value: 7750; rpm
